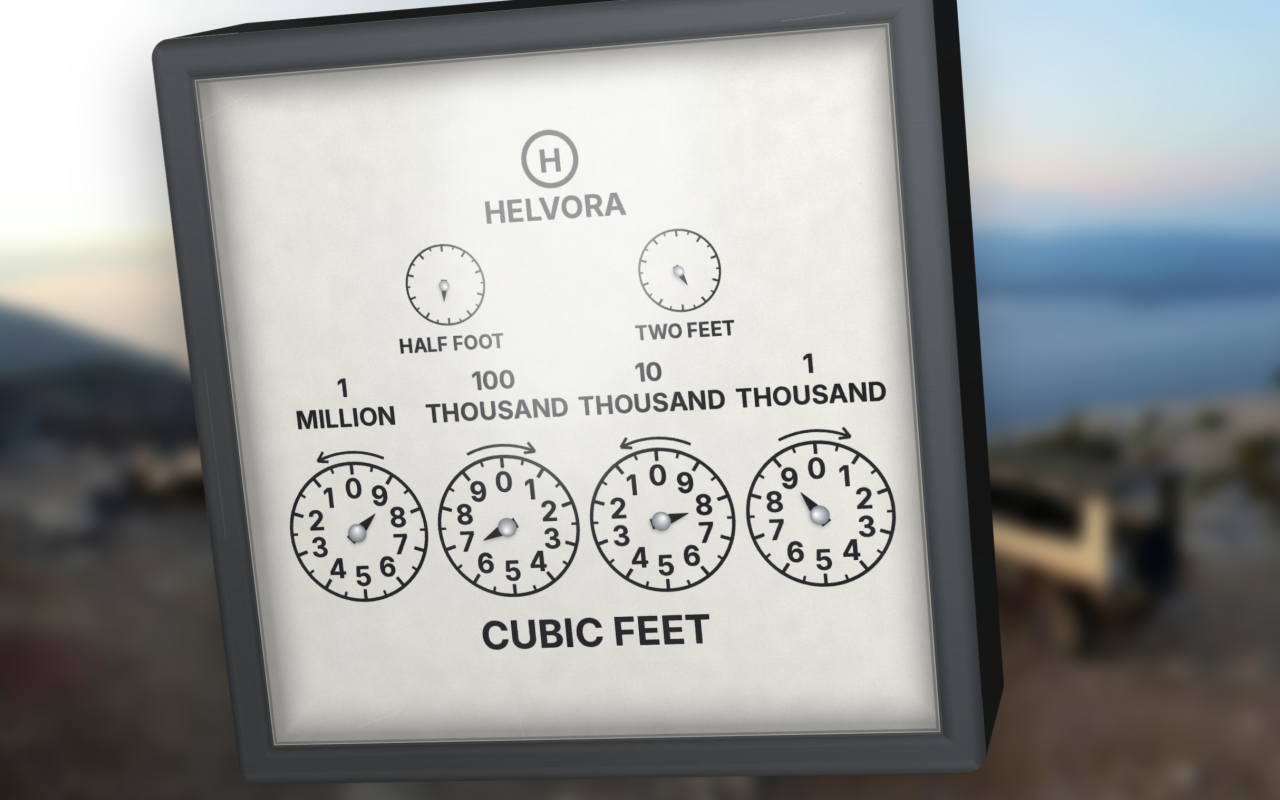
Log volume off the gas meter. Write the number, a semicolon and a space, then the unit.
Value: 867900; ft³
